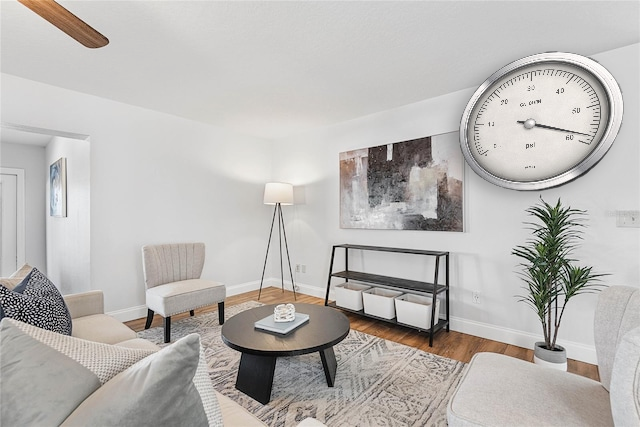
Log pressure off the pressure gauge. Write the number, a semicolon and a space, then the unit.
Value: 58; psi
